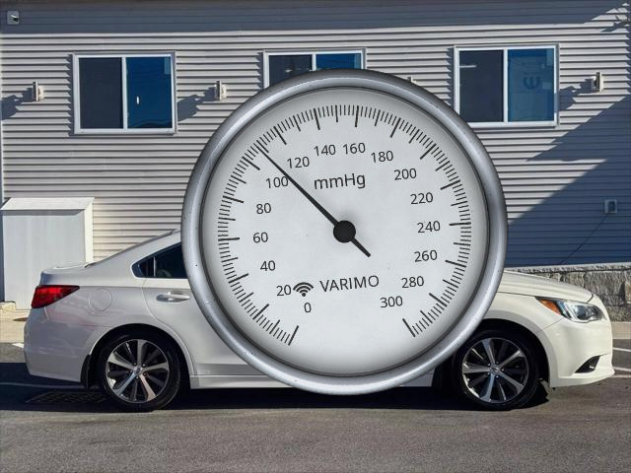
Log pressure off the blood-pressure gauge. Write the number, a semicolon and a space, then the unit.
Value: 108; mmHg
